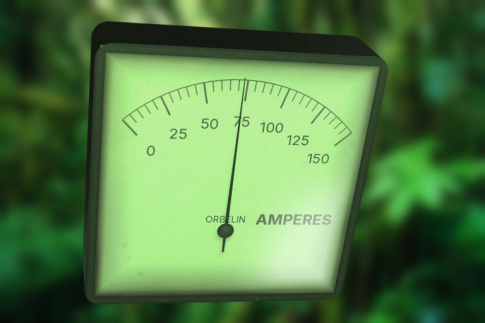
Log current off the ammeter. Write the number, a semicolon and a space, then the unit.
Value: 72.5; A
